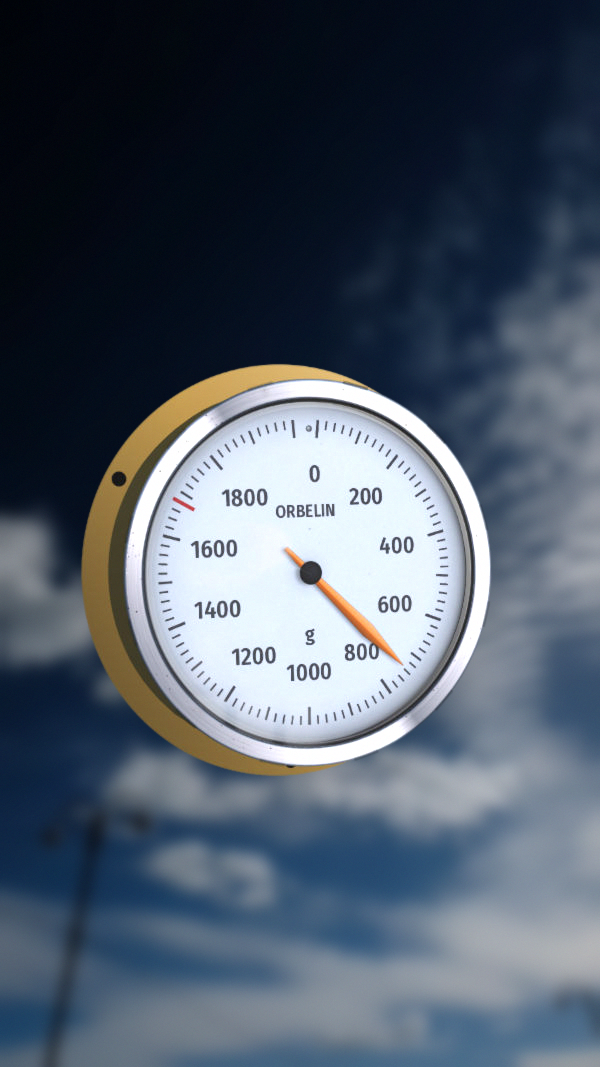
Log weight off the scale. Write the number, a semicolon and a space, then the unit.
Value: 740; g
